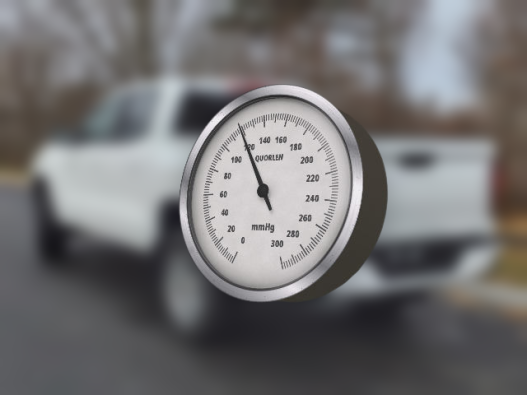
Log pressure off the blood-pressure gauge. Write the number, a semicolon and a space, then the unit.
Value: 120; mmHg
